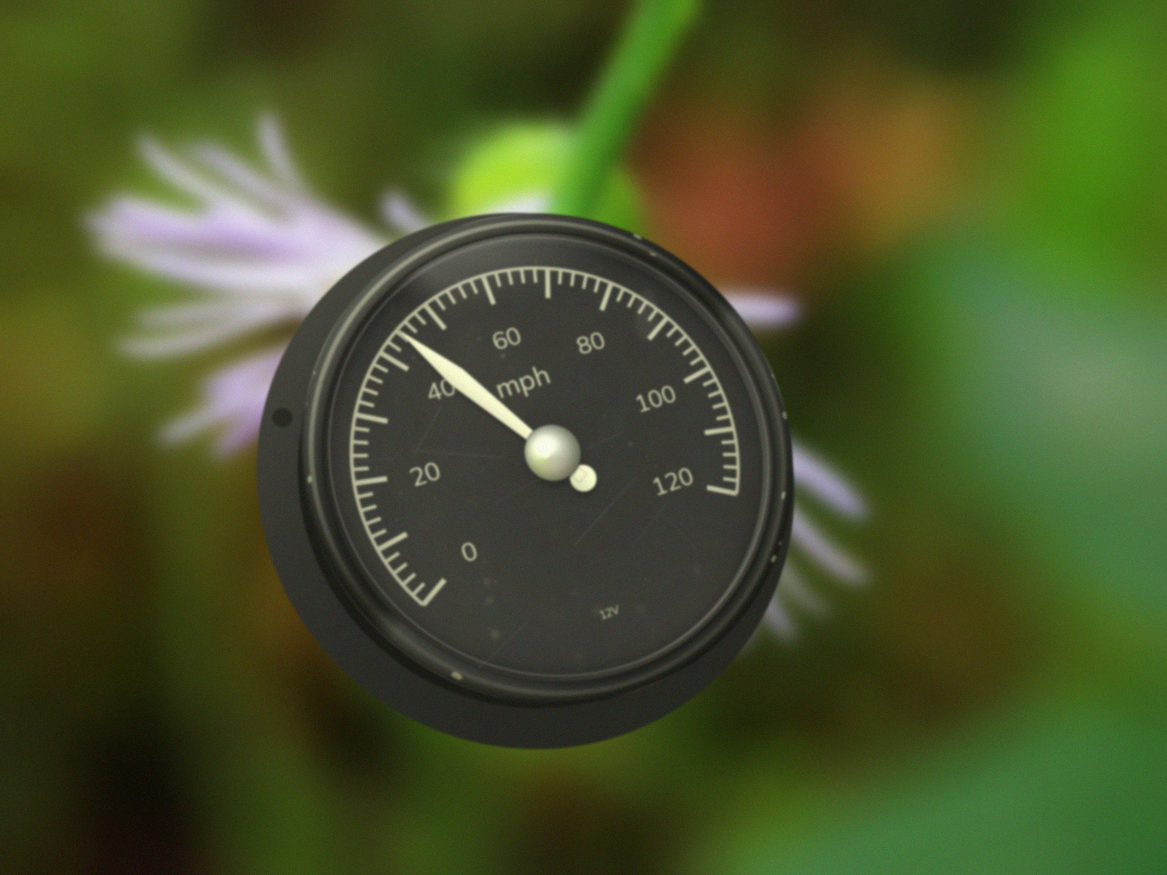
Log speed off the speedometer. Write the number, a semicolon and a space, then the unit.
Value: 44; mph
